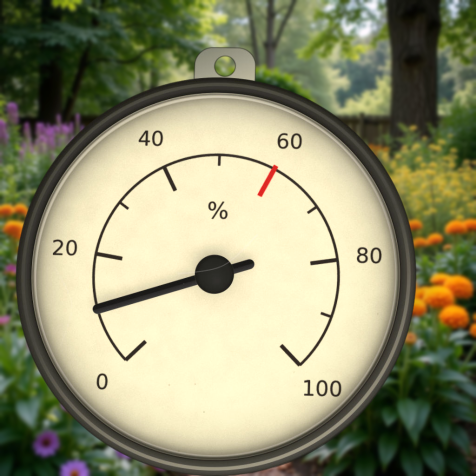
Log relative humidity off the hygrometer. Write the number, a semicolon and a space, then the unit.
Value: 10; %
